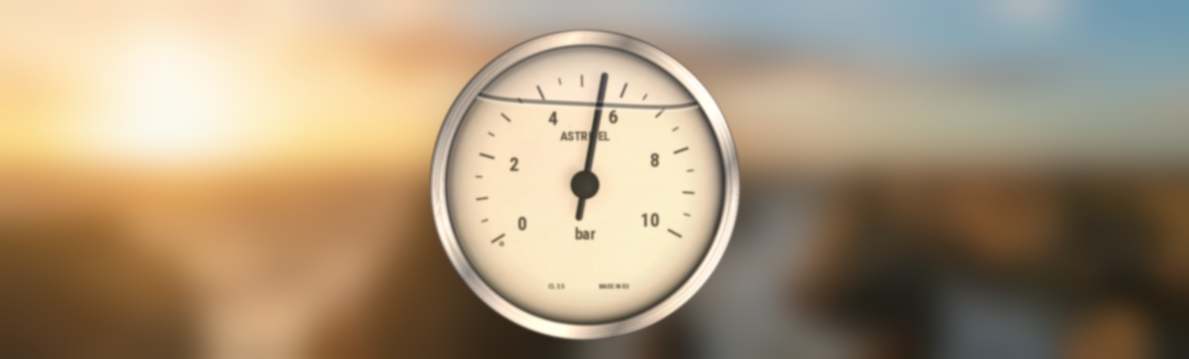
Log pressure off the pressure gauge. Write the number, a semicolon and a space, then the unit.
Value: 5.5; bar
